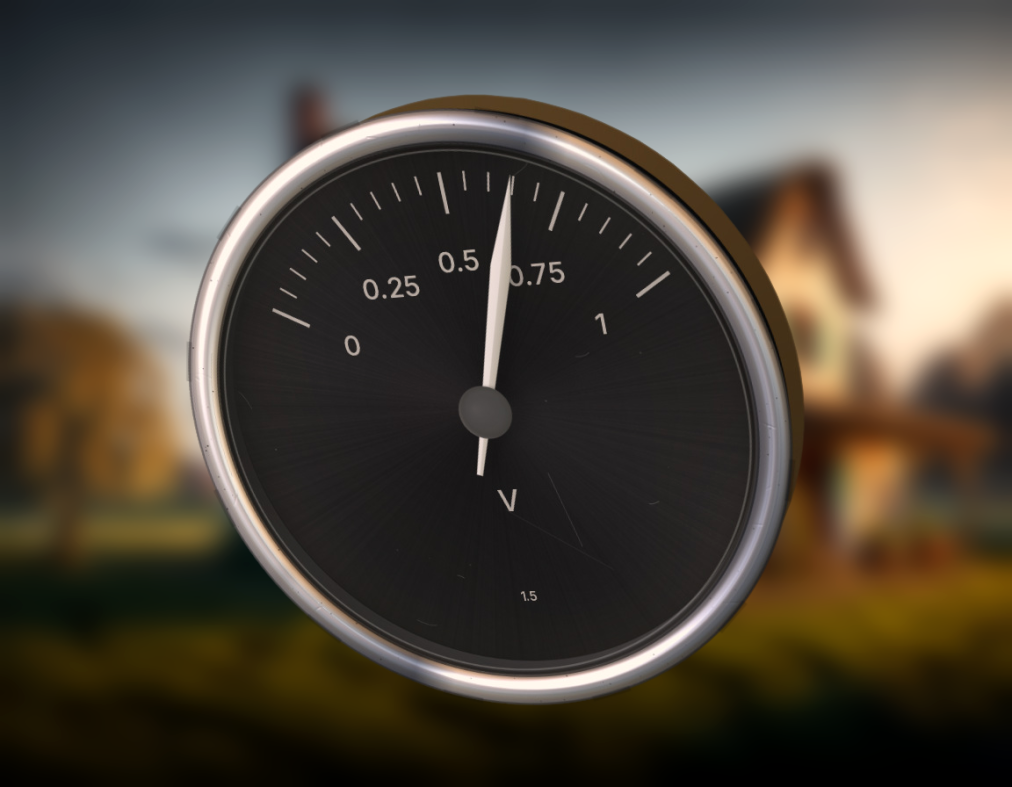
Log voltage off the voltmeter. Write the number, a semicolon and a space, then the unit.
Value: 0.65; V
